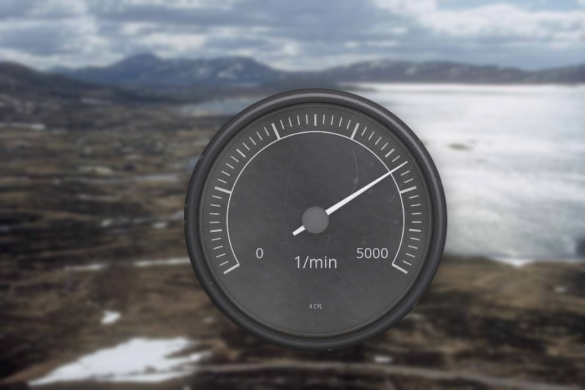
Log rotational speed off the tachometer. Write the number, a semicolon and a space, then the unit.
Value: 3700; rpm
